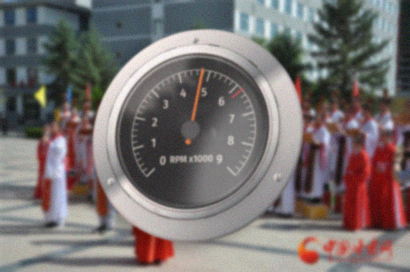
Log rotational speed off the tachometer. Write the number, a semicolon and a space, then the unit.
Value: 4800; rpm
